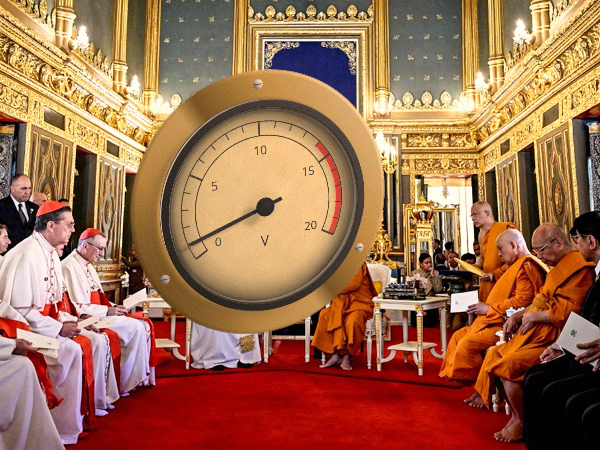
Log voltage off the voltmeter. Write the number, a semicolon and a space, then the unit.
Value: 1; V
